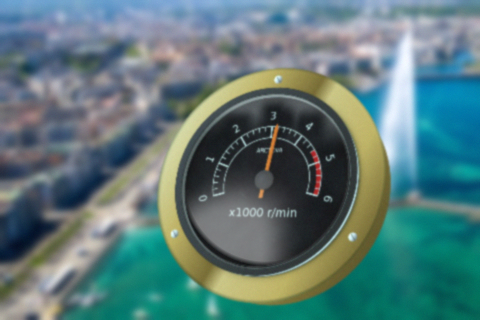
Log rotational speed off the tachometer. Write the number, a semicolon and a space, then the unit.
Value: 3200; rpm
